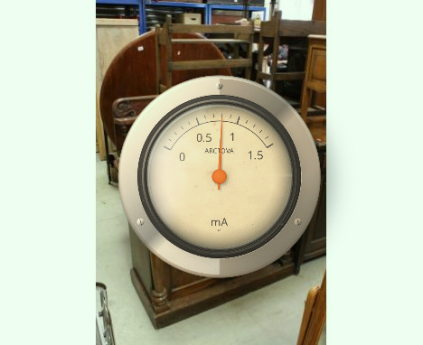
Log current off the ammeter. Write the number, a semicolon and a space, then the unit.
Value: 0.8; mA
